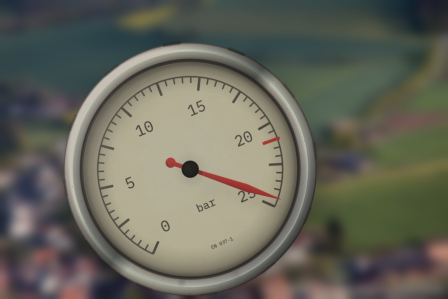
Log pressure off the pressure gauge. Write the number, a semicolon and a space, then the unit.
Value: 24.5; bar
